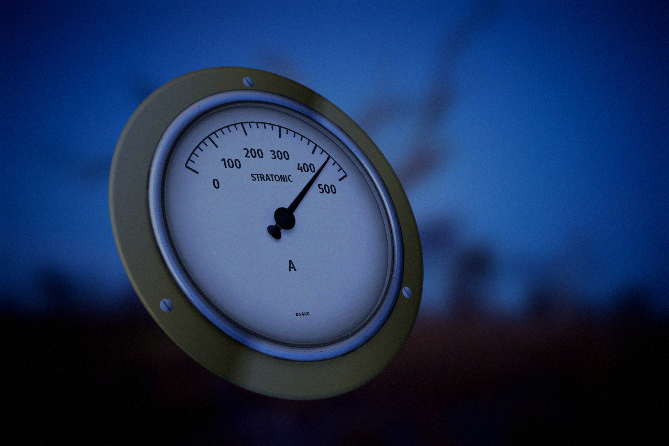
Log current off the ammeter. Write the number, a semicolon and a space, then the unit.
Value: 440; A
